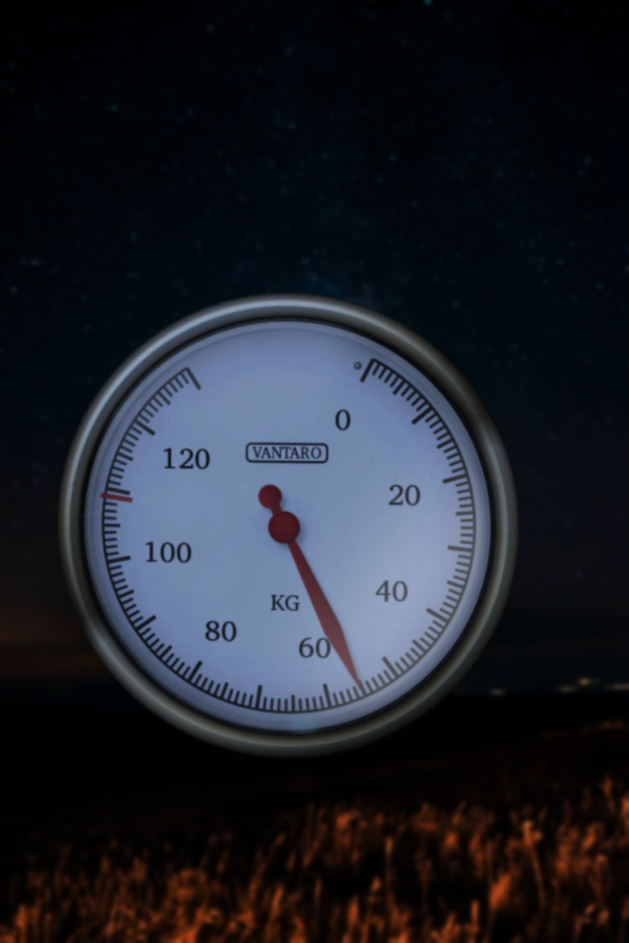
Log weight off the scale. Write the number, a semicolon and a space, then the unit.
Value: 55; kg
